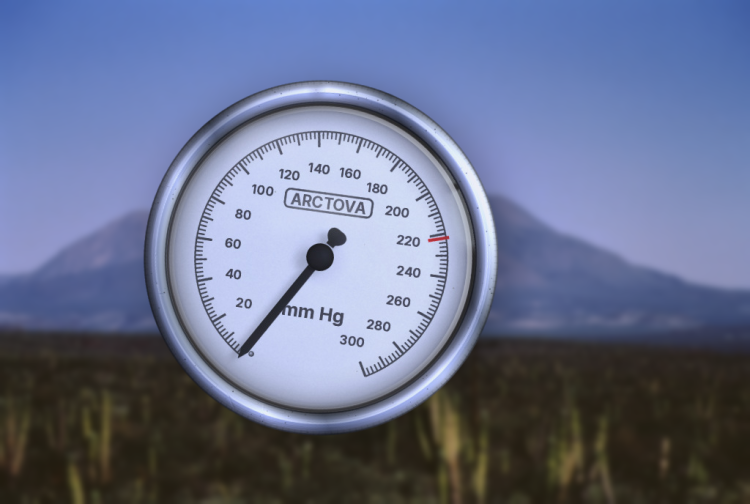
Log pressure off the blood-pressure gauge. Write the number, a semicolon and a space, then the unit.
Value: 0; mmHg
